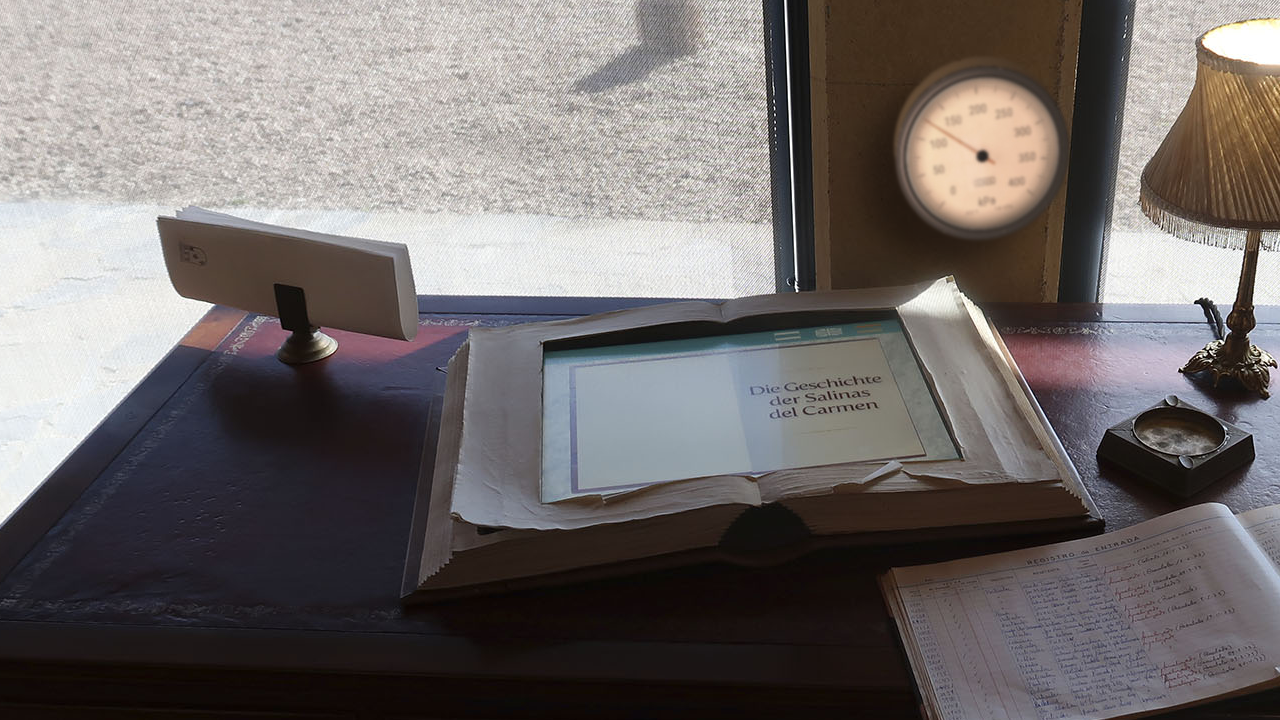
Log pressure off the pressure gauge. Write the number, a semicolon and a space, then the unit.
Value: 125; kPa
